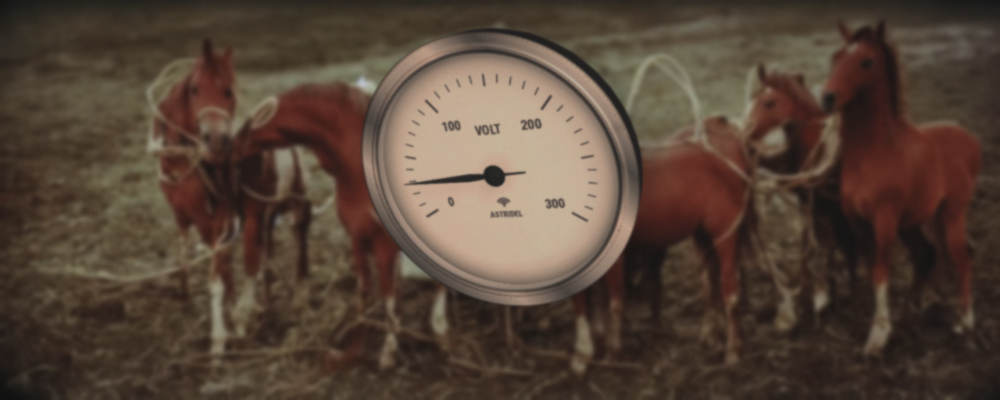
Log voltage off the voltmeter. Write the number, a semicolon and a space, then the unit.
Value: 30; V
